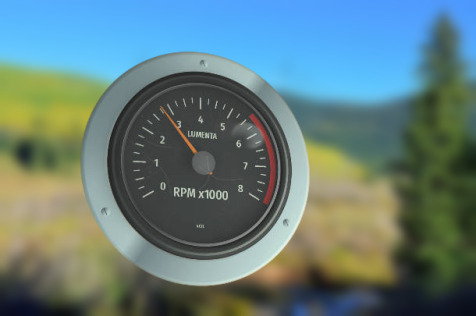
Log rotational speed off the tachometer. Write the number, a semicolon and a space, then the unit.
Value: 2750; rpm
